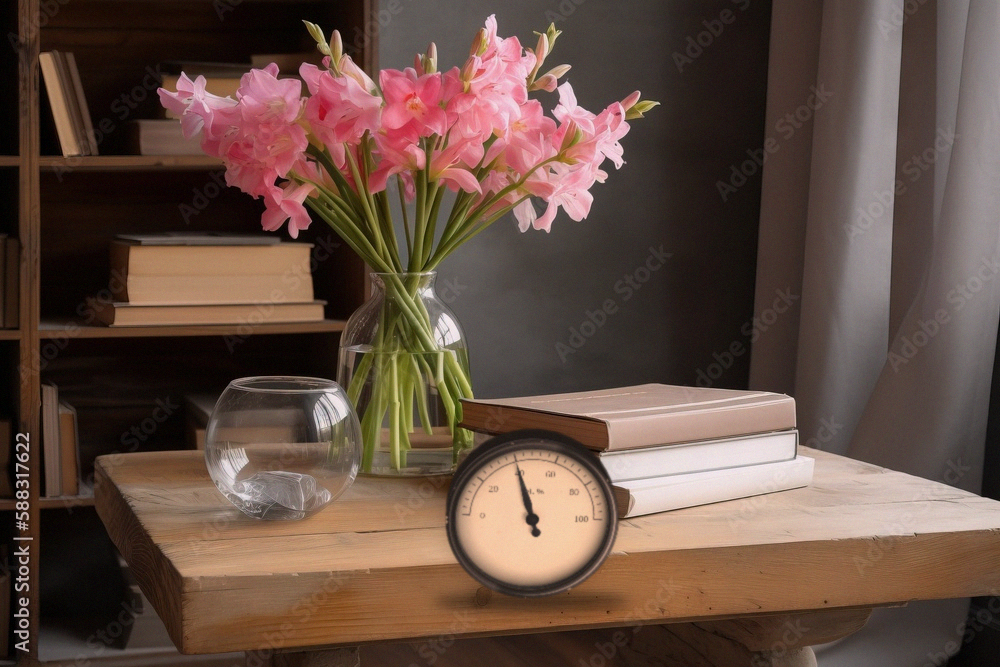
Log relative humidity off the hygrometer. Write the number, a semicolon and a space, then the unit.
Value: 40; %
